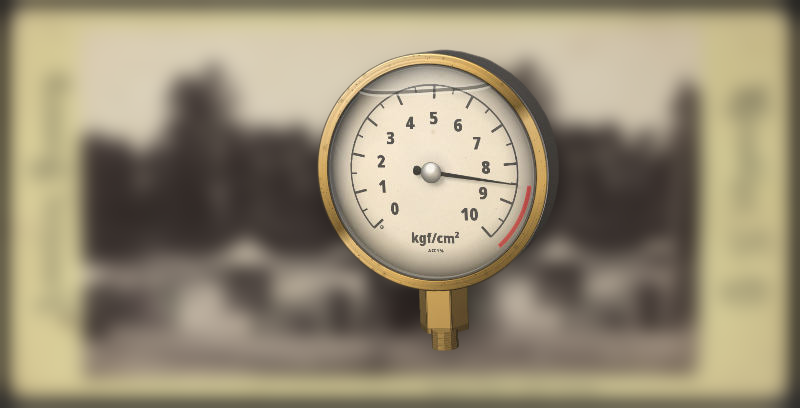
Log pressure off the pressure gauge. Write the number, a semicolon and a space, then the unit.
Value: 8.5; kg/cm²
